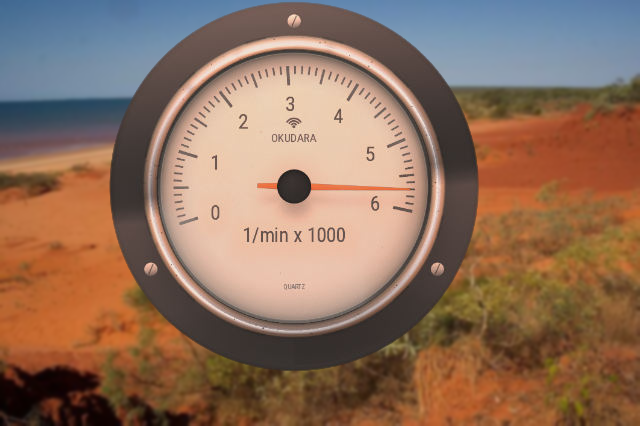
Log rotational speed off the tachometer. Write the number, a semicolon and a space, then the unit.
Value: 5700; rpm
